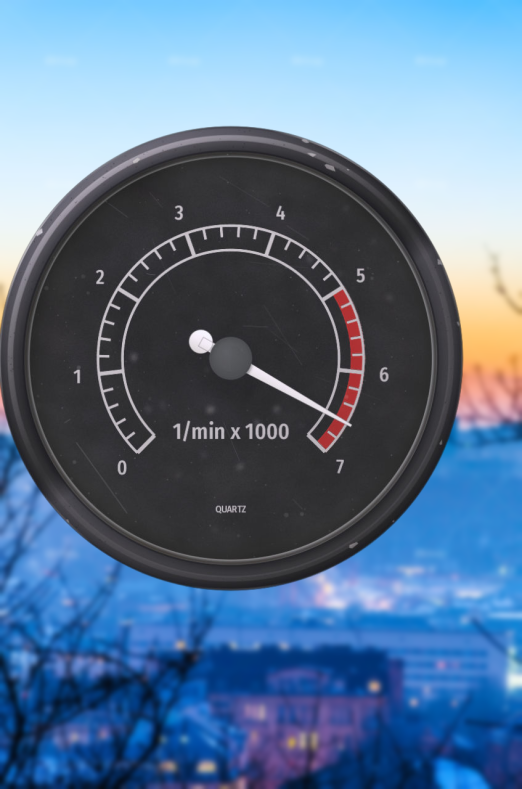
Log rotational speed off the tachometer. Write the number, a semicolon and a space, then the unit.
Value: 6600; rpm
